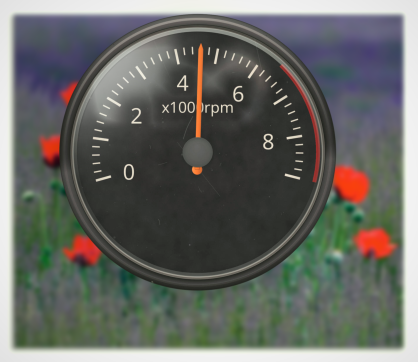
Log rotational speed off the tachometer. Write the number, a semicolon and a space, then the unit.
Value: 4600; rpm
